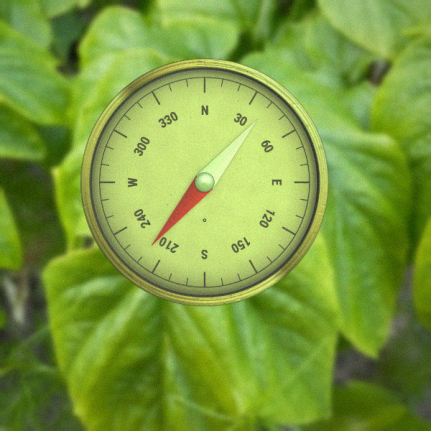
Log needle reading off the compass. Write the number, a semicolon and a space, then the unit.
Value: 220; °
